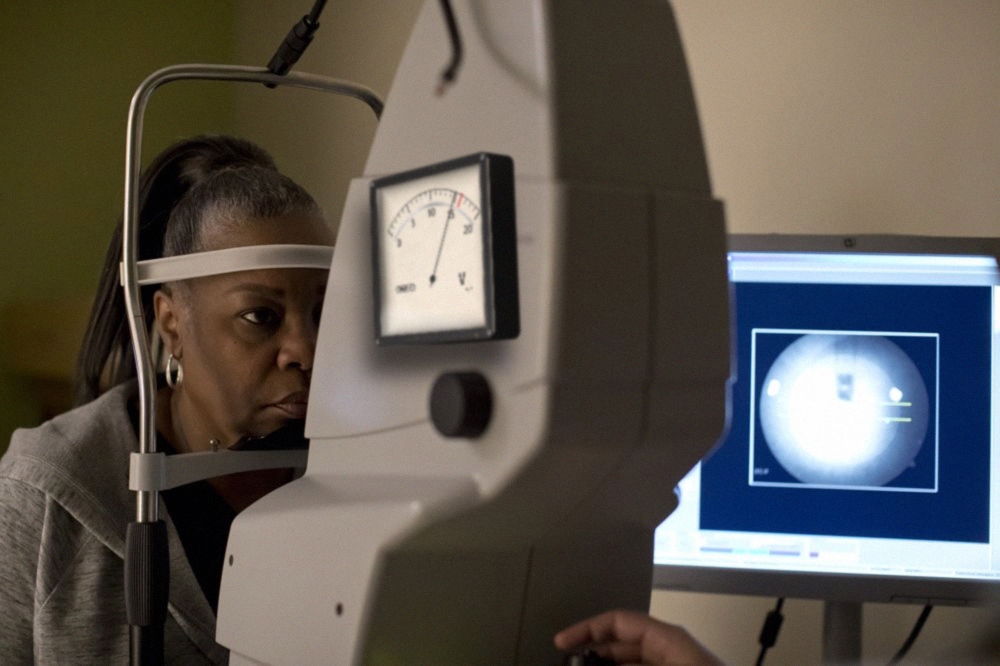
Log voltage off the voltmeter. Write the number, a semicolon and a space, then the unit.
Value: 15; V
